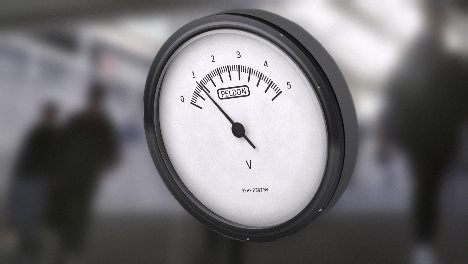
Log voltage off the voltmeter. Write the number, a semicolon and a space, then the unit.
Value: 1; V
